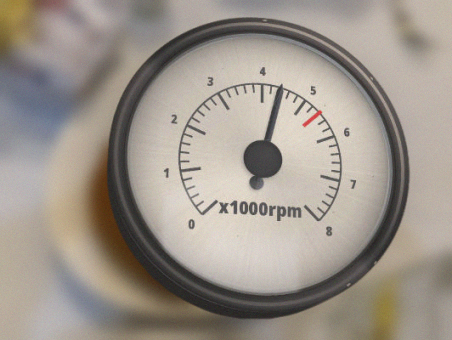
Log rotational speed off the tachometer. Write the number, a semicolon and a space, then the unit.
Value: 4400; rpm
